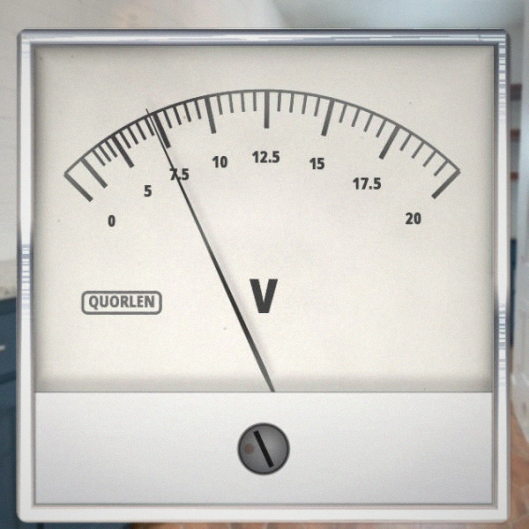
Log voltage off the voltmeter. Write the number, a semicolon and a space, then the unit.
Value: 7.25; V
